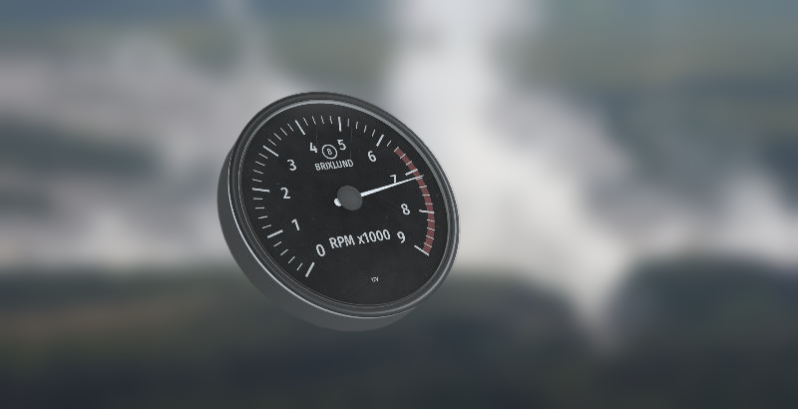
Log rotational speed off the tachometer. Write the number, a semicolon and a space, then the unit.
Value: 7200; rpm
